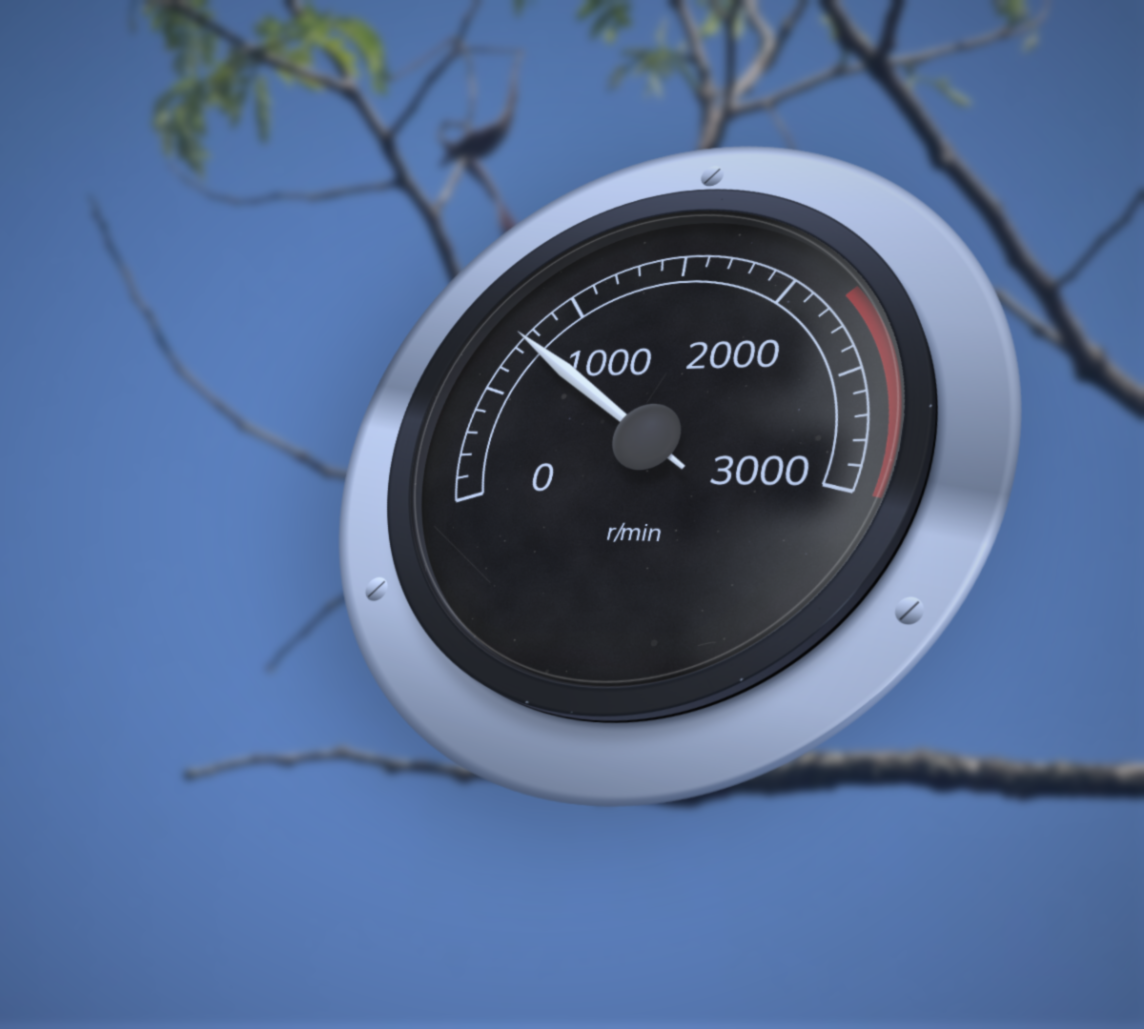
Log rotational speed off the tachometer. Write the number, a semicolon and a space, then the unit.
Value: 750; rpm
